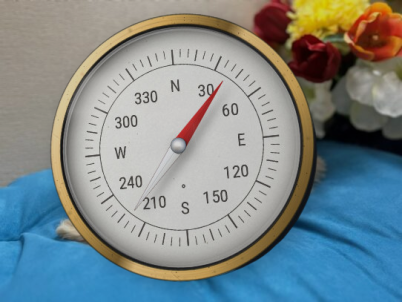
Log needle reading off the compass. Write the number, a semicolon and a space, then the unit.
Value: 40; °
